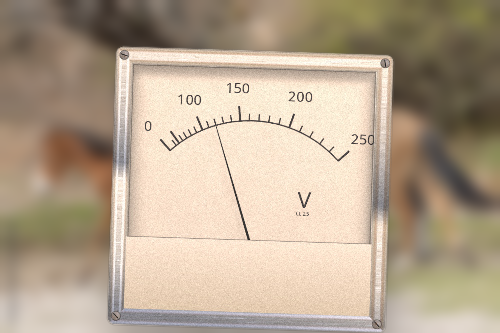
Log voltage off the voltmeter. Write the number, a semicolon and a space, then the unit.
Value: 120; V
